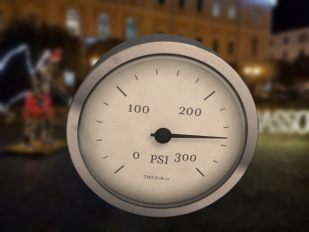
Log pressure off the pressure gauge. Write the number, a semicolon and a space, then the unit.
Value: 250; psi
